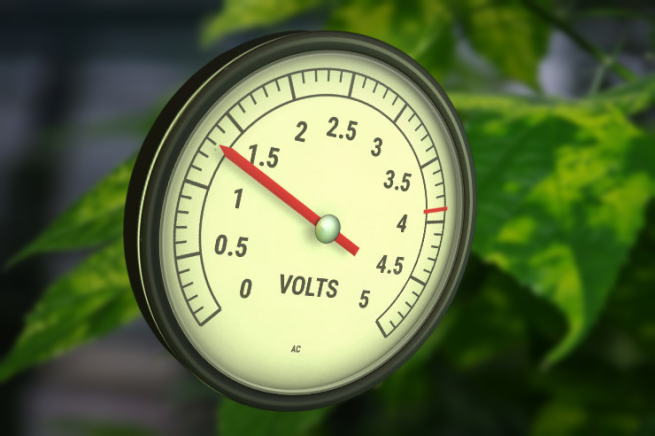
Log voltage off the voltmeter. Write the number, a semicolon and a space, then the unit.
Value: 1.3; V
